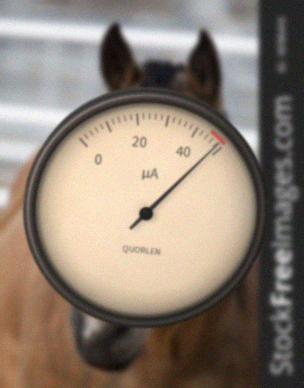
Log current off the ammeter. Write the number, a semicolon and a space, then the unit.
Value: 48; µA
